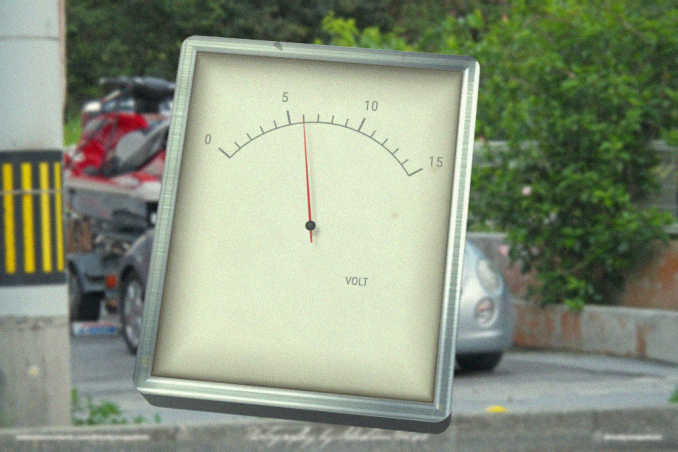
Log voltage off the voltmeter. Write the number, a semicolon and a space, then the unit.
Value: 6; V
